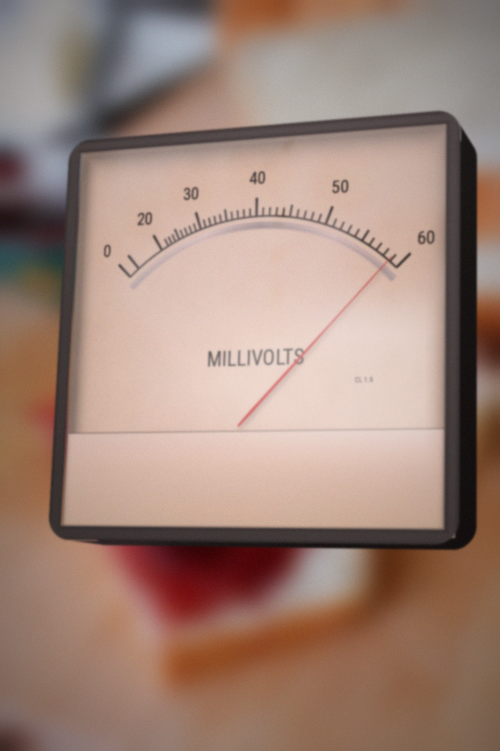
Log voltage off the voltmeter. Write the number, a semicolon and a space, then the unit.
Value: 59; mV
